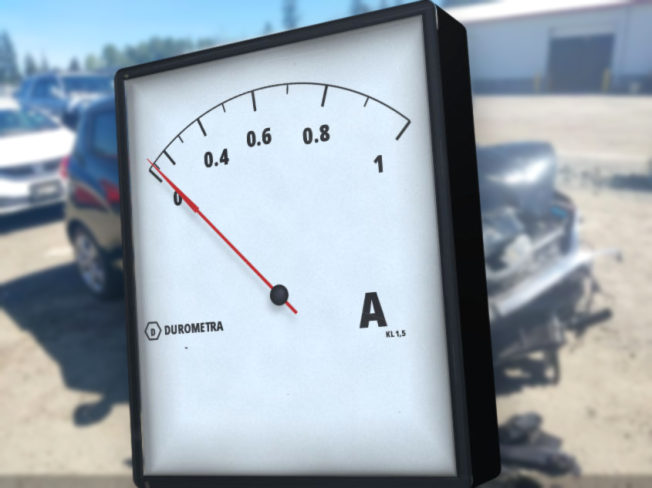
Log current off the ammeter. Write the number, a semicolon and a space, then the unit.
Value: 0.1; A
